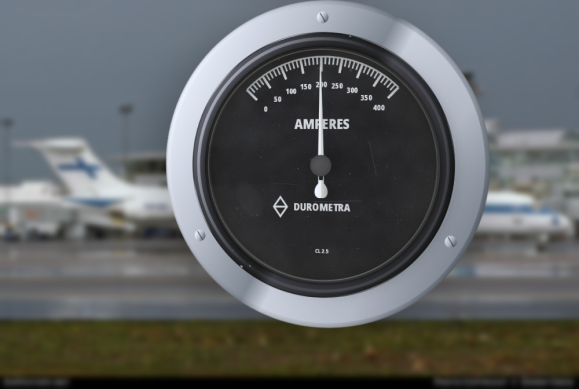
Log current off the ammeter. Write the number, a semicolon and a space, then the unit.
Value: 200; A
